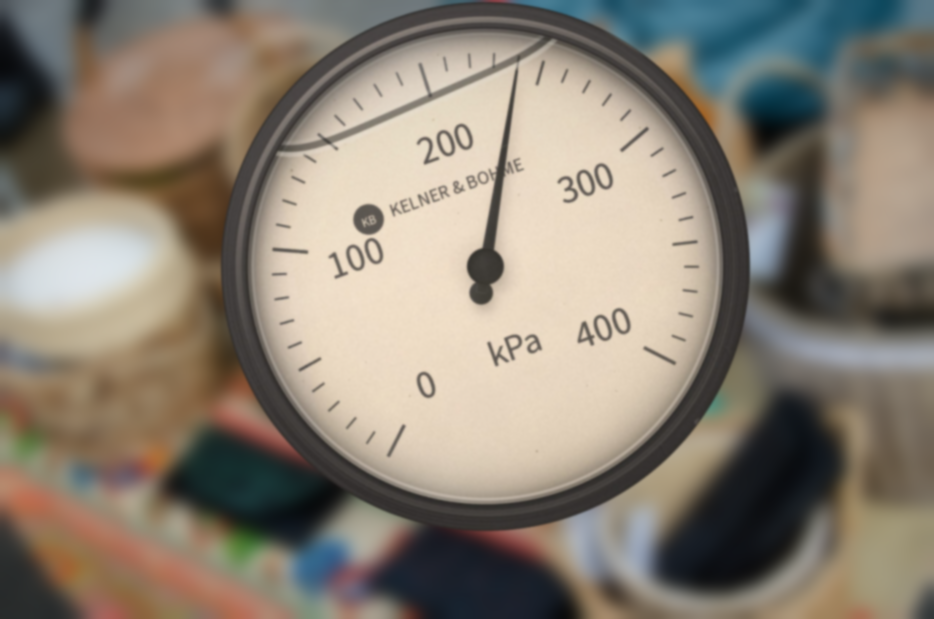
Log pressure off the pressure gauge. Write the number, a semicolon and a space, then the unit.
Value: 240; kPa
